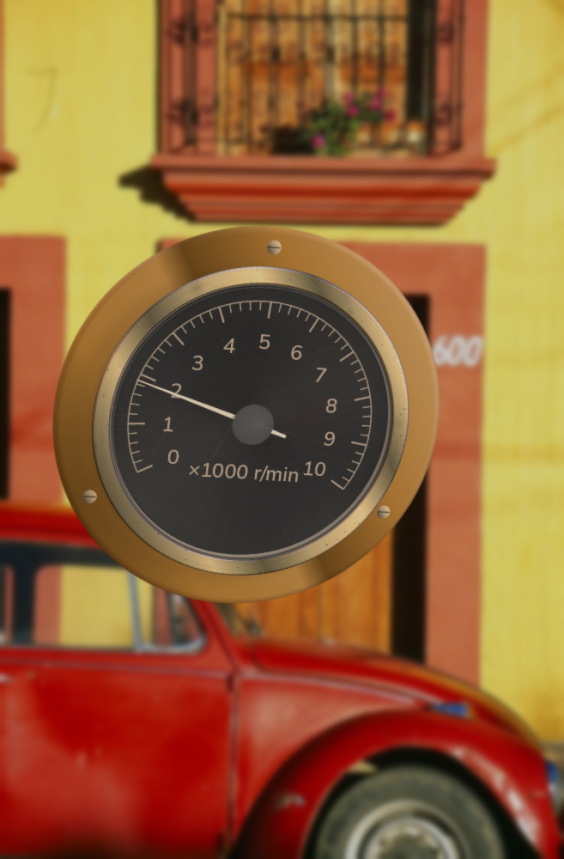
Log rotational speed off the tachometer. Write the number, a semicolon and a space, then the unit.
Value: 1900; rpm
